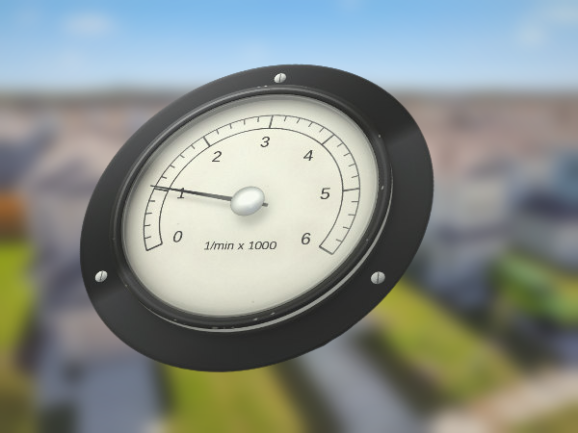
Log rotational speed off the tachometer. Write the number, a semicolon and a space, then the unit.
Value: 1000; rpm
